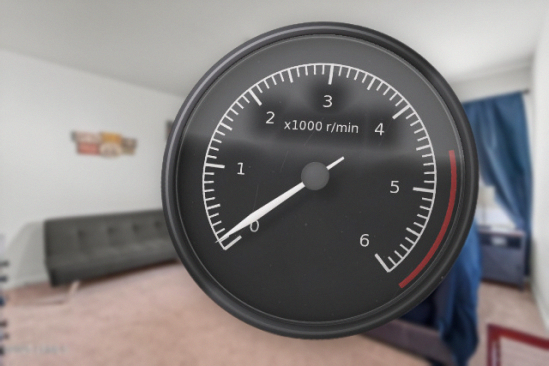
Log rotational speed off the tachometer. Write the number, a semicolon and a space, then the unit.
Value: 100; rpm
